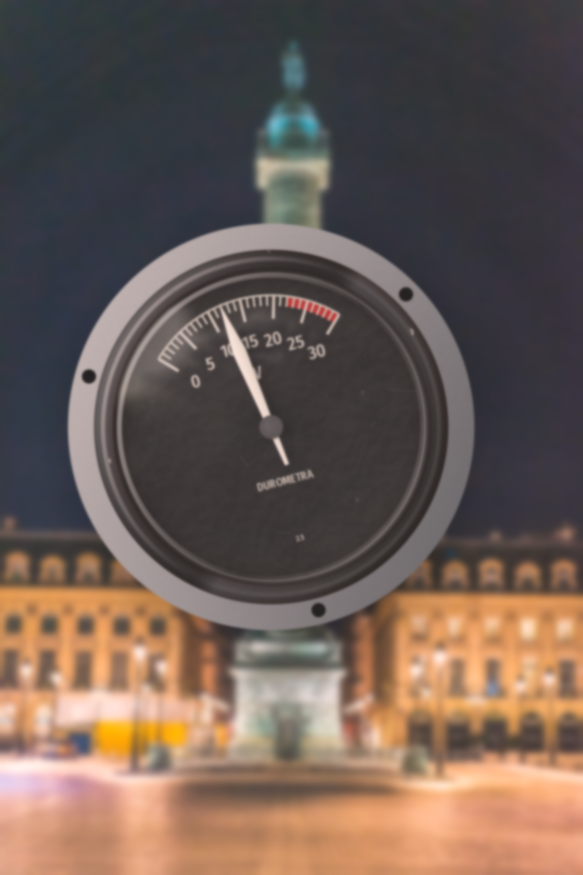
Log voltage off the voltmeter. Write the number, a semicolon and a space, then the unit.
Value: 12; V
